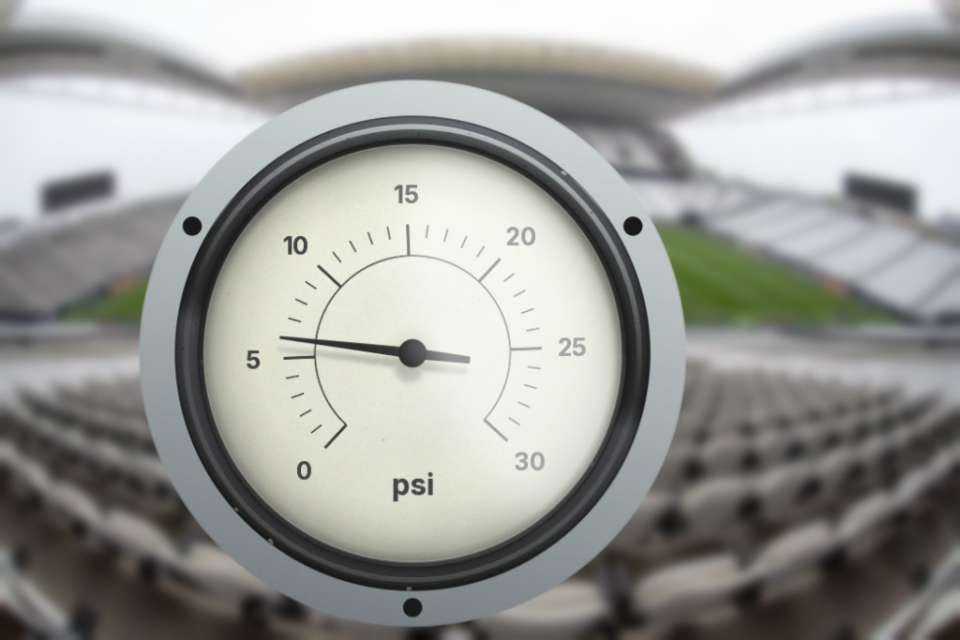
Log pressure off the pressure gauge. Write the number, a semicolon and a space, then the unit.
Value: 6; psi
